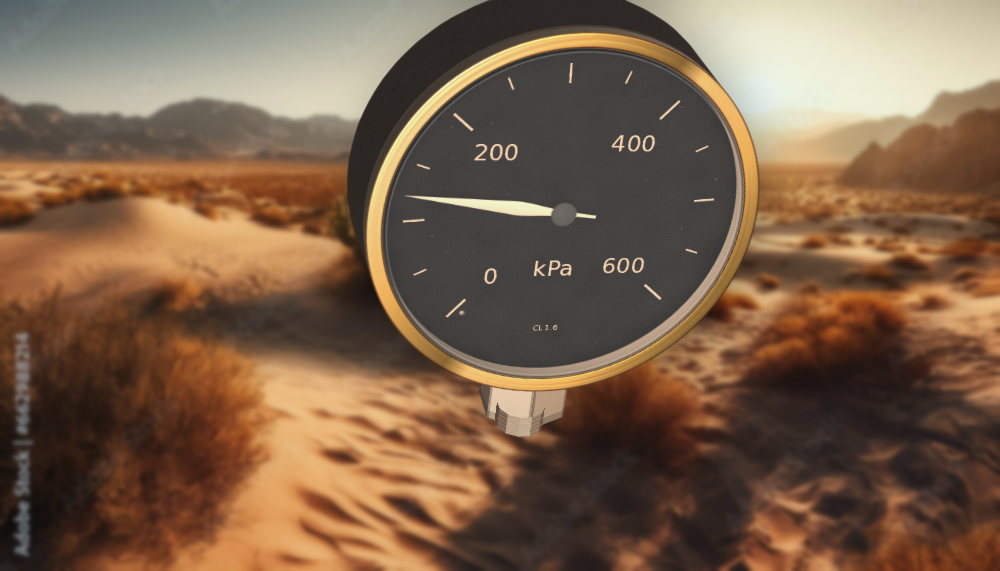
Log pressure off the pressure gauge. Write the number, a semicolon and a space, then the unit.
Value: 125; kPa
